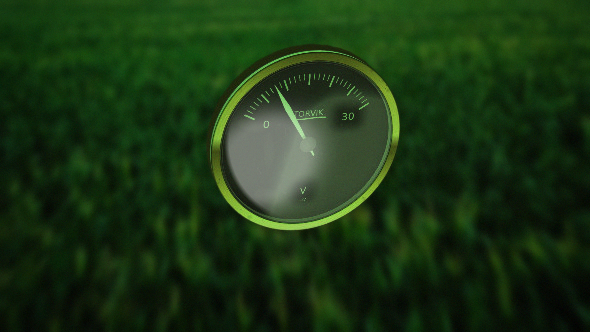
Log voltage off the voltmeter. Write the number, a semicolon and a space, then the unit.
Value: 8; V
